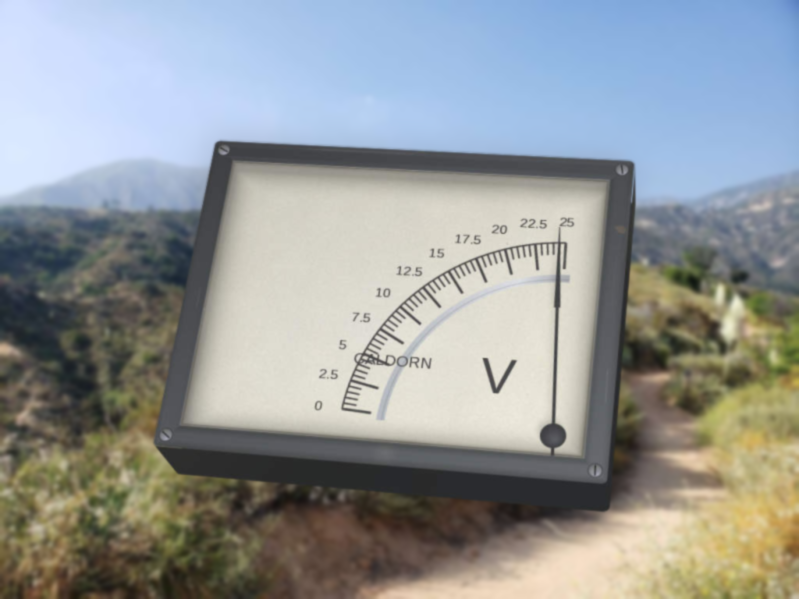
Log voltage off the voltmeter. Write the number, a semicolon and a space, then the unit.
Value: 24.5; V
